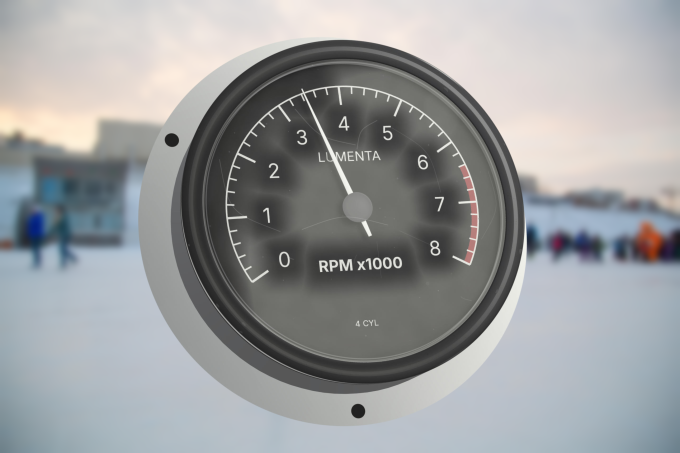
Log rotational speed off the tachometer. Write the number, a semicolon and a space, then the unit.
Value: 3400; rpm
